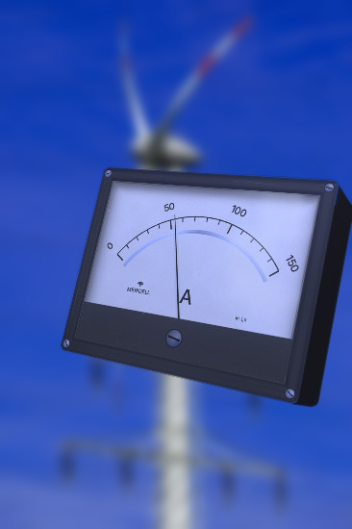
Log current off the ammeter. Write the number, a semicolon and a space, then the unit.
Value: 55; A
